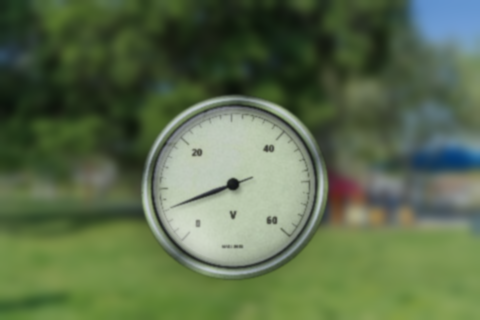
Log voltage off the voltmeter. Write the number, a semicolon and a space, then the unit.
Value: 6; V
